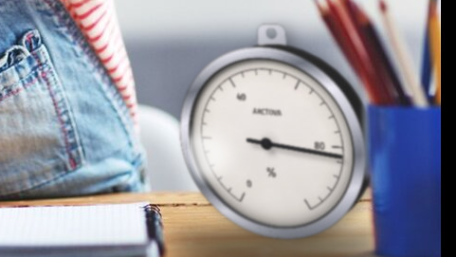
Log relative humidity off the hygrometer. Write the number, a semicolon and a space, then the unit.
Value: 82; %
